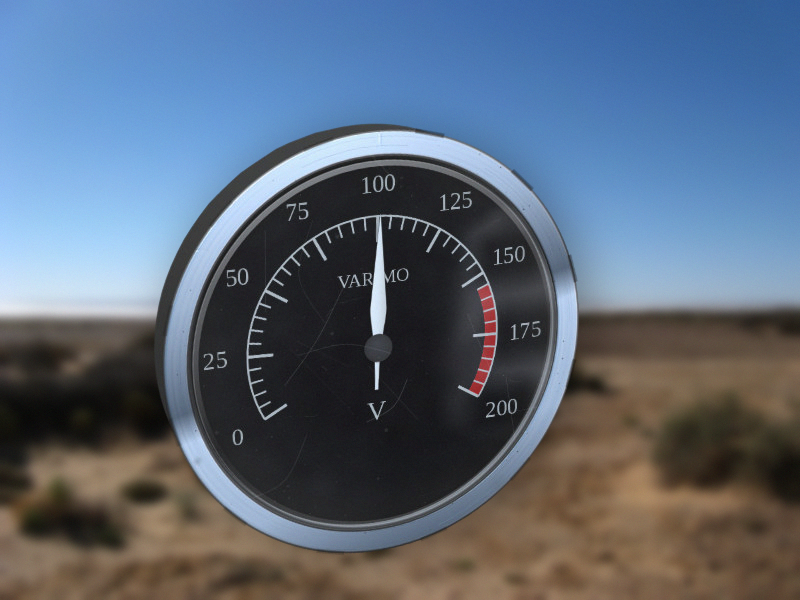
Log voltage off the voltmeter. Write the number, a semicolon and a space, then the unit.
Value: 100; V
